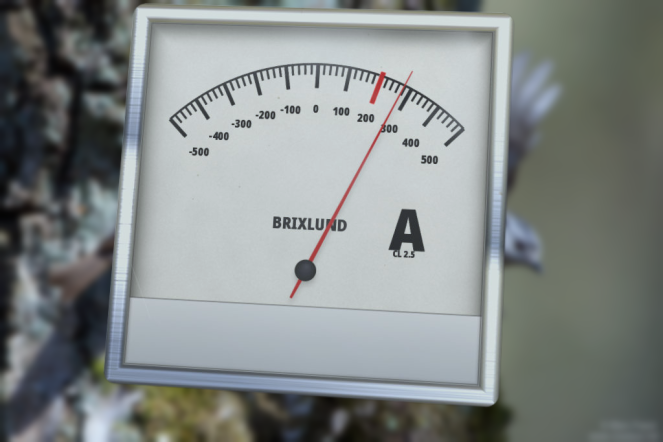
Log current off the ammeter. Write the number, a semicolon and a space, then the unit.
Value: 280; A
